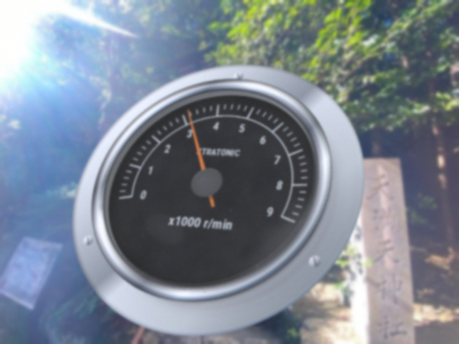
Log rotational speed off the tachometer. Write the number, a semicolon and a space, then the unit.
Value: 3200; rpm
